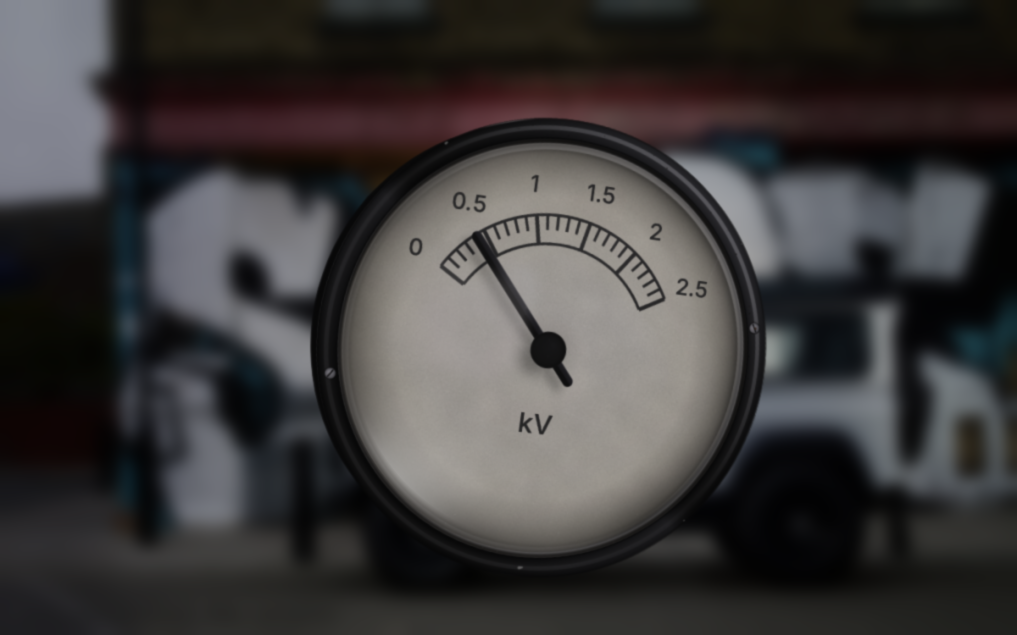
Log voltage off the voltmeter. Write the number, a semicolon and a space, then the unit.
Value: 0.4; kV
